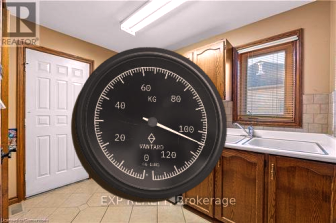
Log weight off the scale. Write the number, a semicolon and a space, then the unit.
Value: 105; kg
